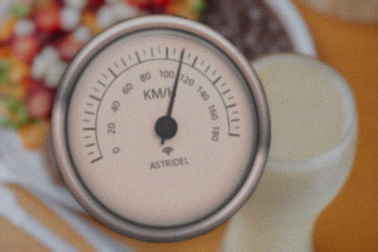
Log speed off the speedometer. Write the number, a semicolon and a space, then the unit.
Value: 110; km/h
